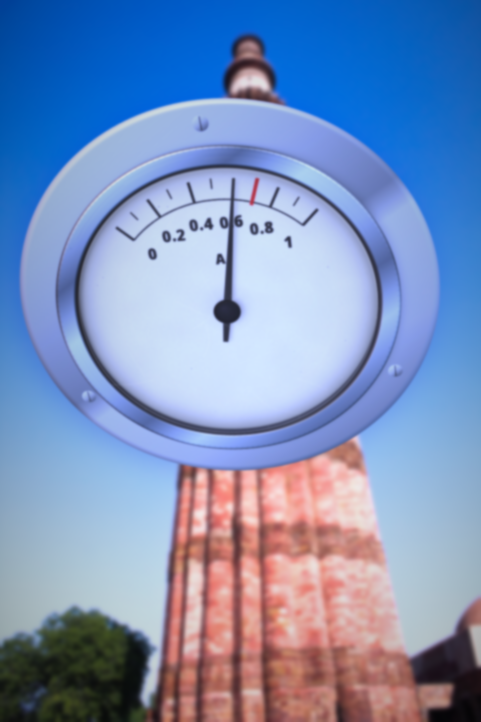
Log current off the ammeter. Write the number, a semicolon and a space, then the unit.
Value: 0.6; A
